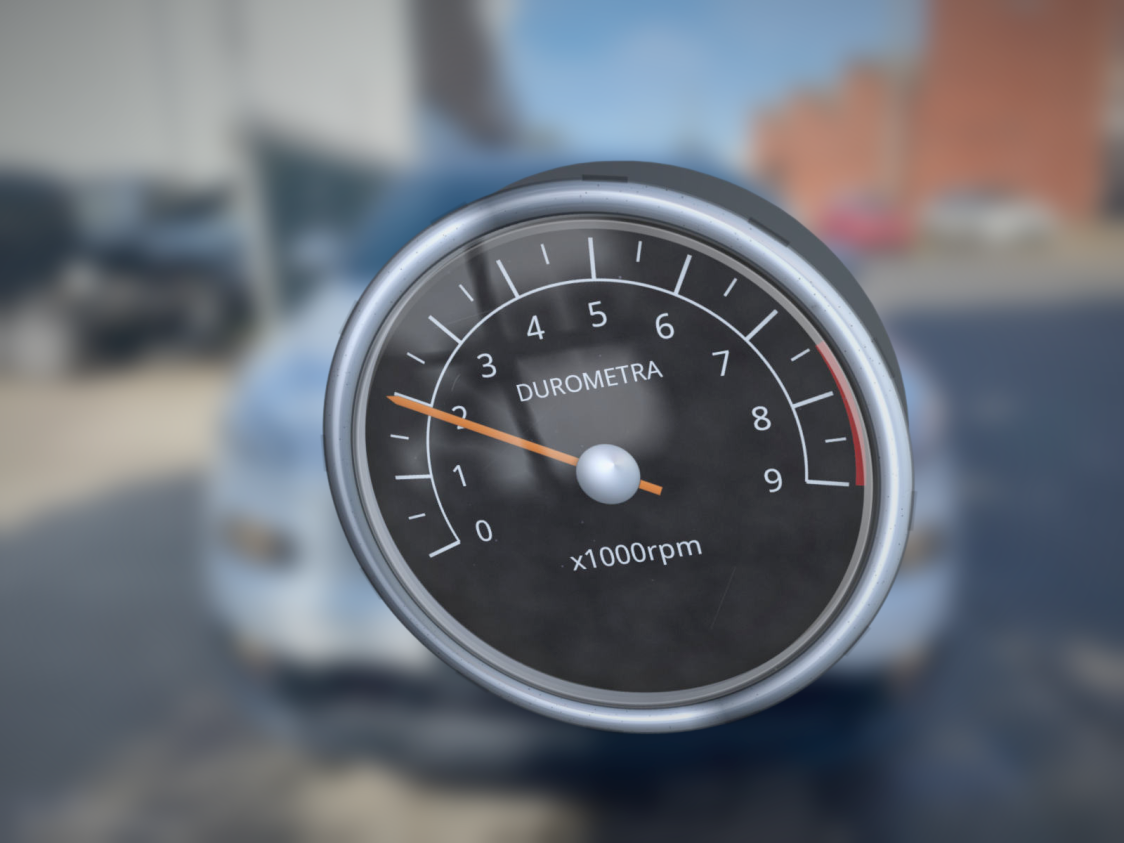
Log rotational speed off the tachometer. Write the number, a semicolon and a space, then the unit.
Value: 2000; rpm
